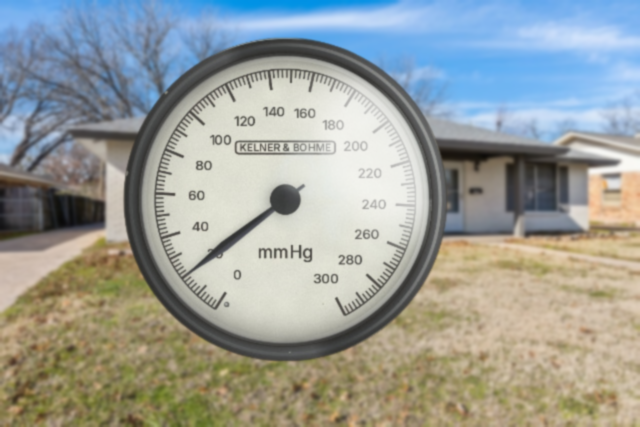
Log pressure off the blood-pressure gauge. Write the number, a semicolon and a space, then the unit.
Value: 20; mmHg
